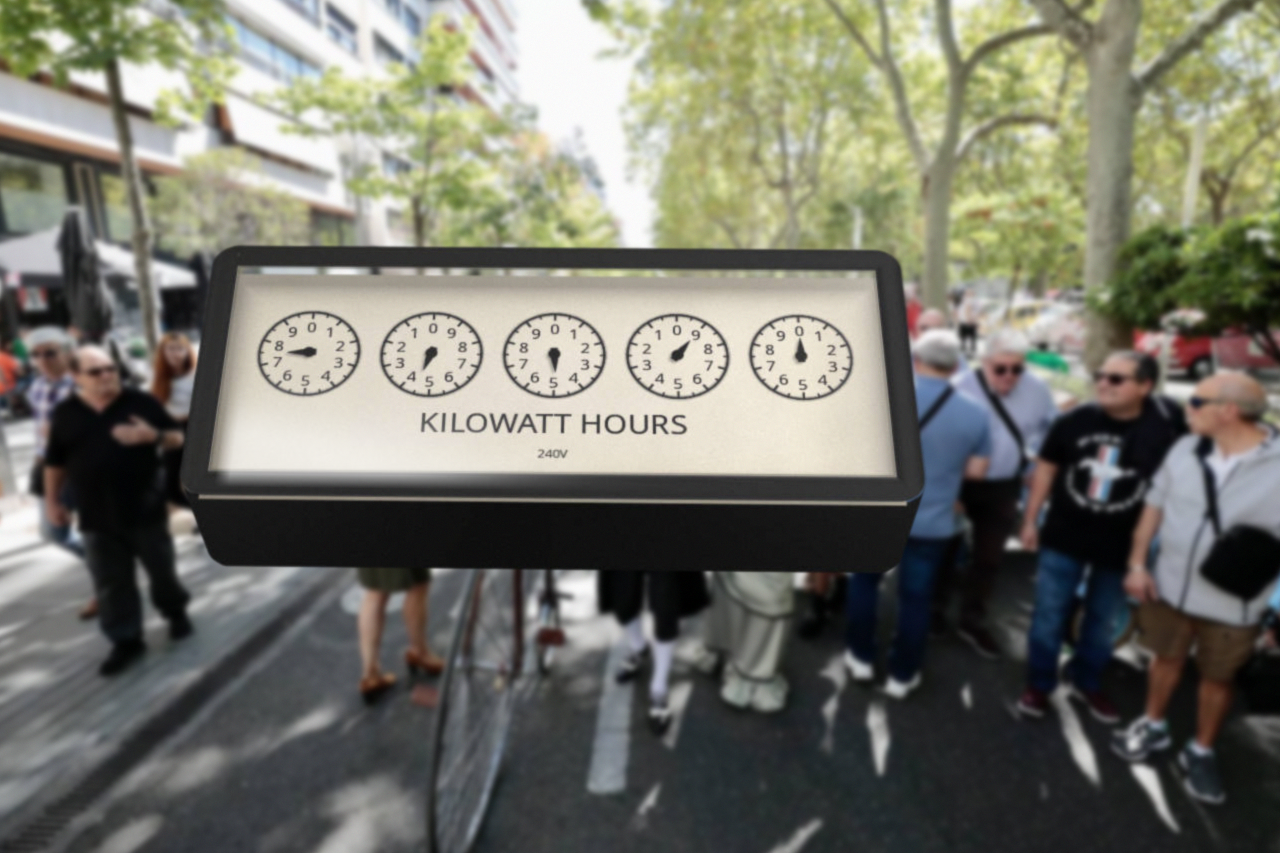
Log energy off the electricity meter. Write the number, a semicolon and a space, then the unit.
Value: 74490; kWh
